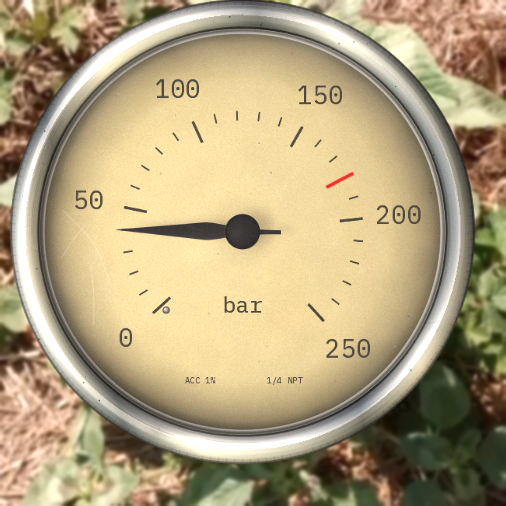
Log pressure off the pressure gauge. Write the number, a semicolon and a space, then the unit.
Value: 40; bar
